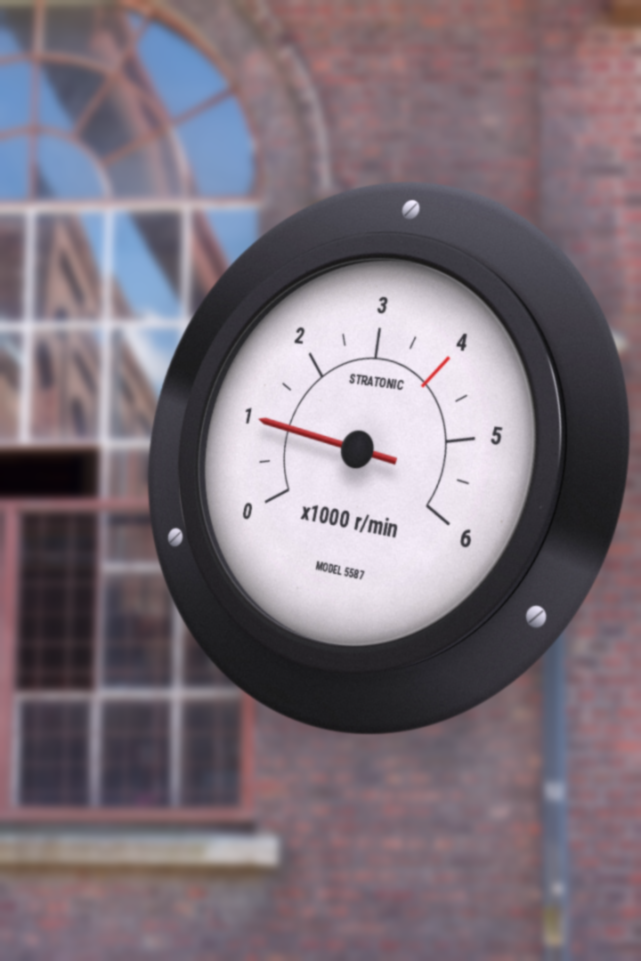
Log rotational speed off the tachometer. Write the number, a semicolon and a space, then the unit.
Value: 1000; rpm
